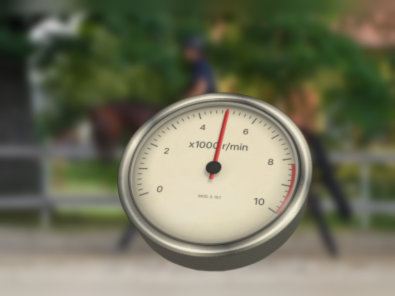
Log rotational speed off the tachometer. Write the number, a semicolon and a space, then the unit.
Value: 5000; rpm
